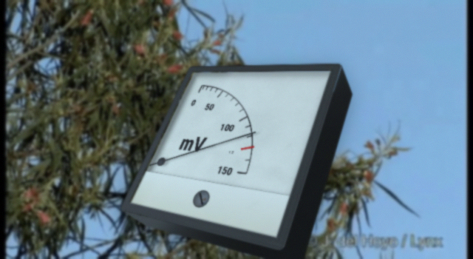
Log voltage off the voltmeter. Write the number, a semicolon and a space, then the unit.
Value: 120; mV
